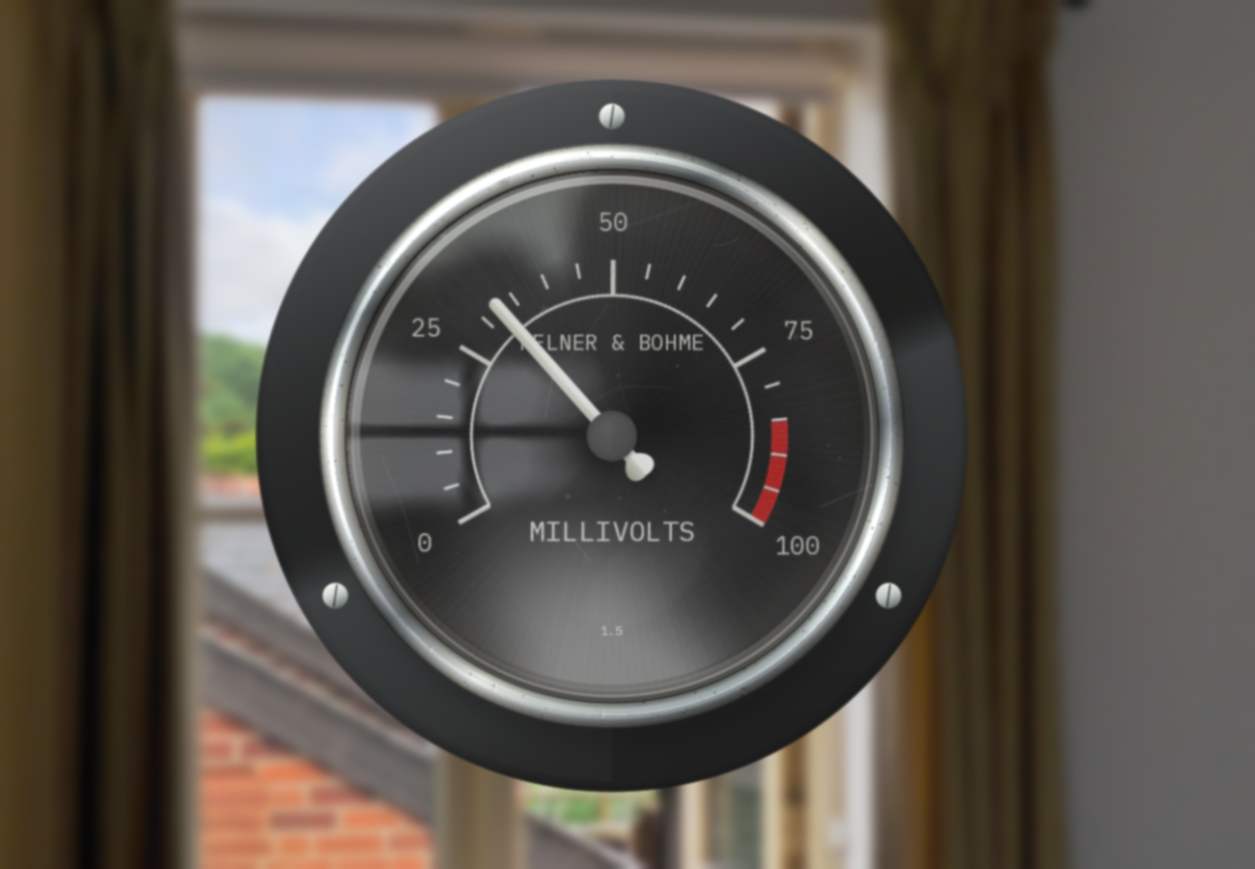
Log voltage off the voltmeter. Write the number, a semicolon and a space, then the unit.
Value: 32.5; mV
